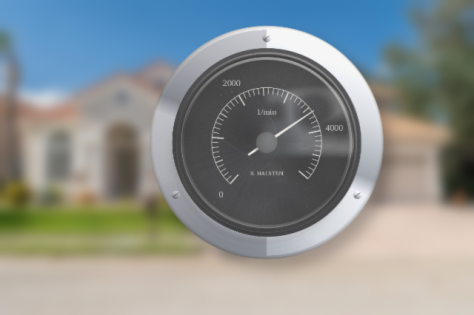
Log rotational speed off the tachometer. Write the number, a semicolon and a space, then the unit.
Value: 3600; rpm
